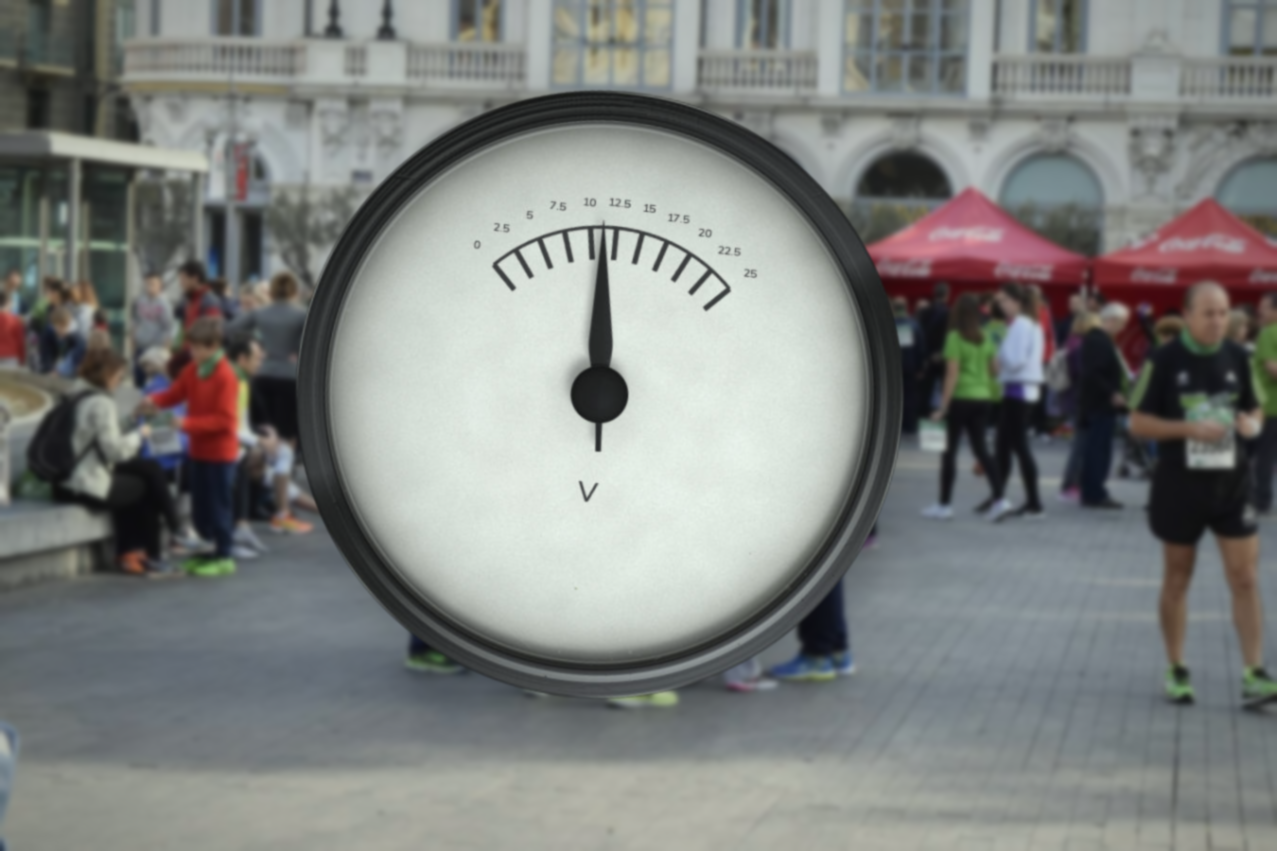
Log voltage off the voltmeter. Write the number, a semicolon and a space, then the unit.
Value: 11.25; V
